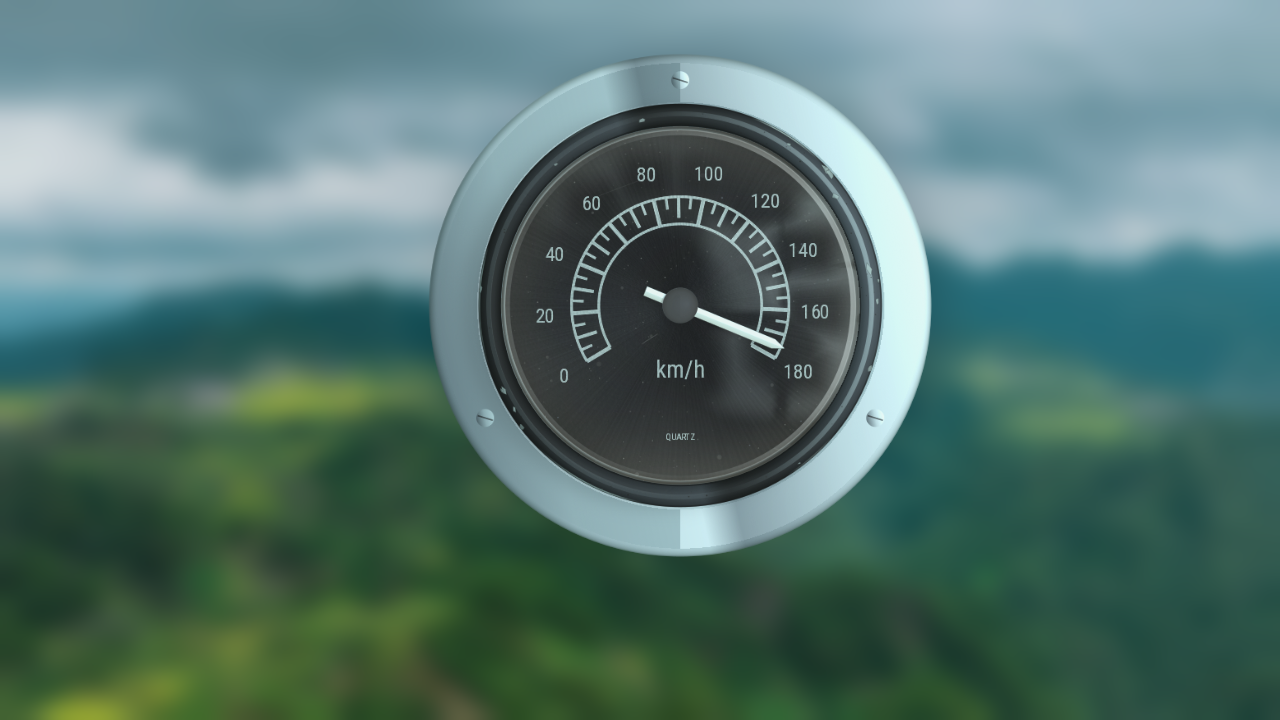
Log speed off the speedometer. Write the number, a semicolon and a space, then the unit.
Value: 175; km/h
